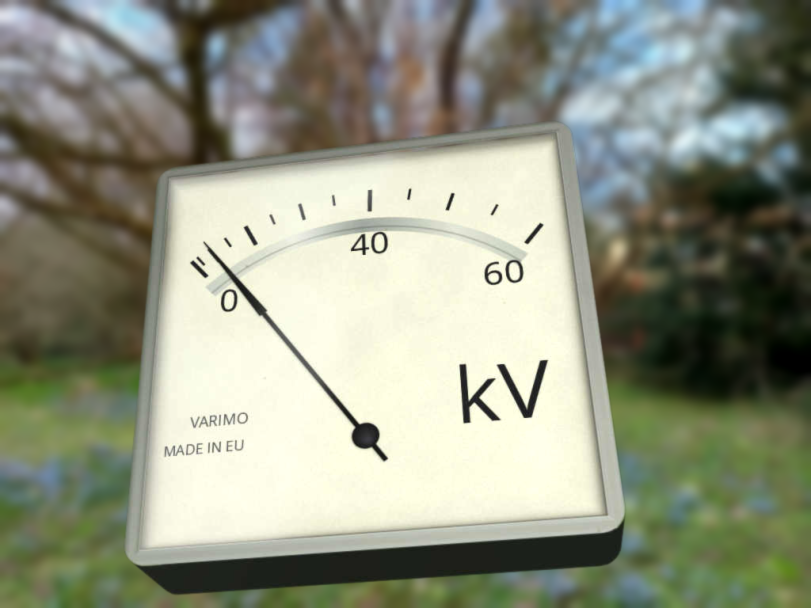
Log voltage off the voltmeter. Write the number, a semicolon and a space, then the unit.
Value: 10; kV
